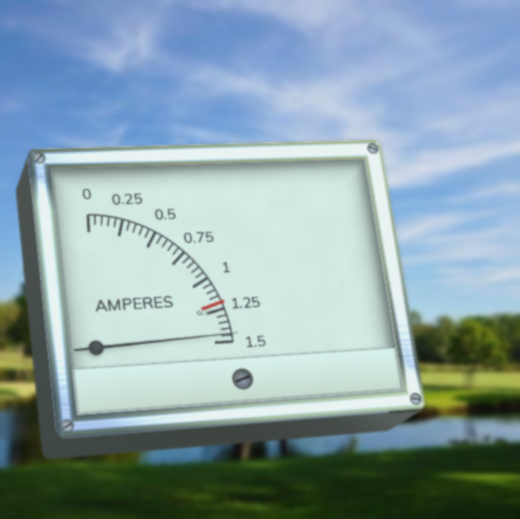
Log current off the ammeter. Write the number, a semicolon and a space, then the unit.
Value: 1.45; A
